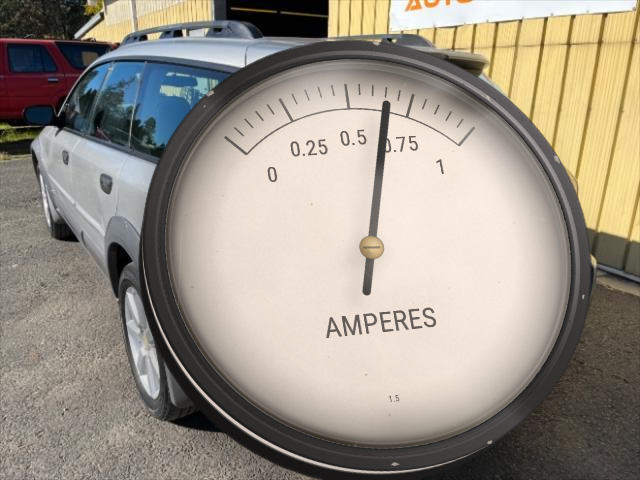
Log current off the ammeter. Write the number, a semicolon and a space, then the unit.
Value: 0.65; A
